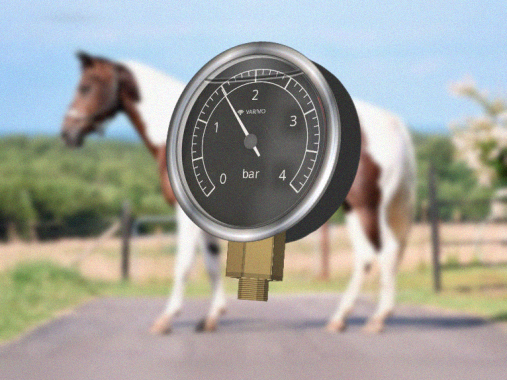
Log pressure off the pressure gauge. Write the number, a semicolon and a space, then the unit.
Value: 1.5; bar
